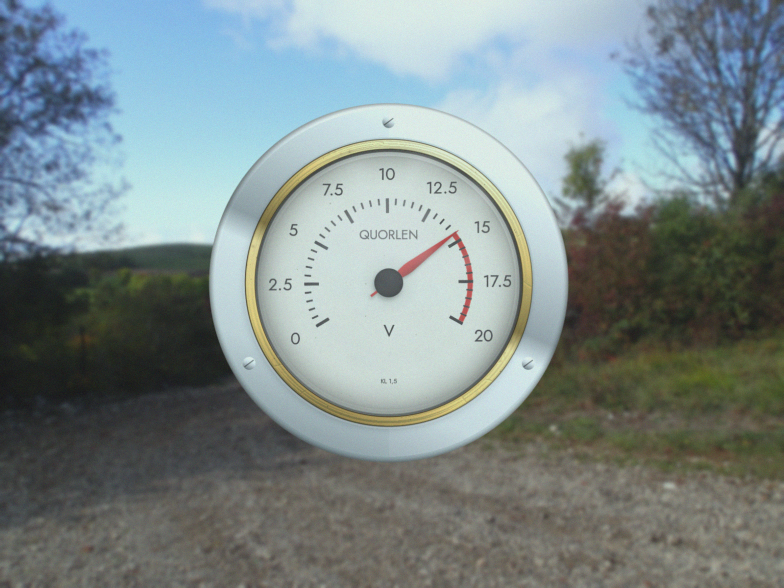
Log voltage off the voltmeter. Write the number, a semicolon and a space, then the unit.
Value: 14.5; V
